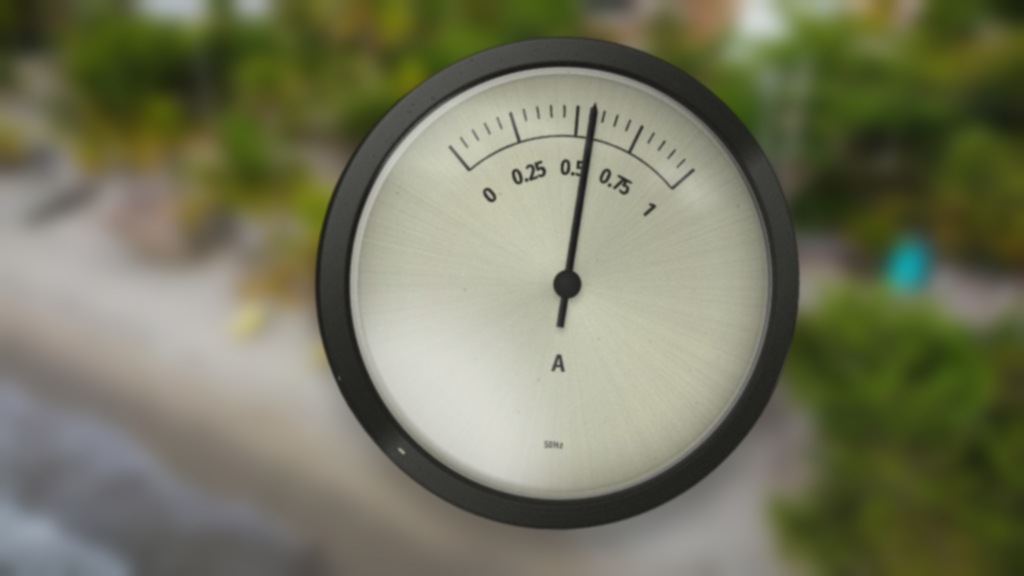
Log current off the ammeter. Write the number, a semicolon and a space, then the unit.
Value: 0.55; A
